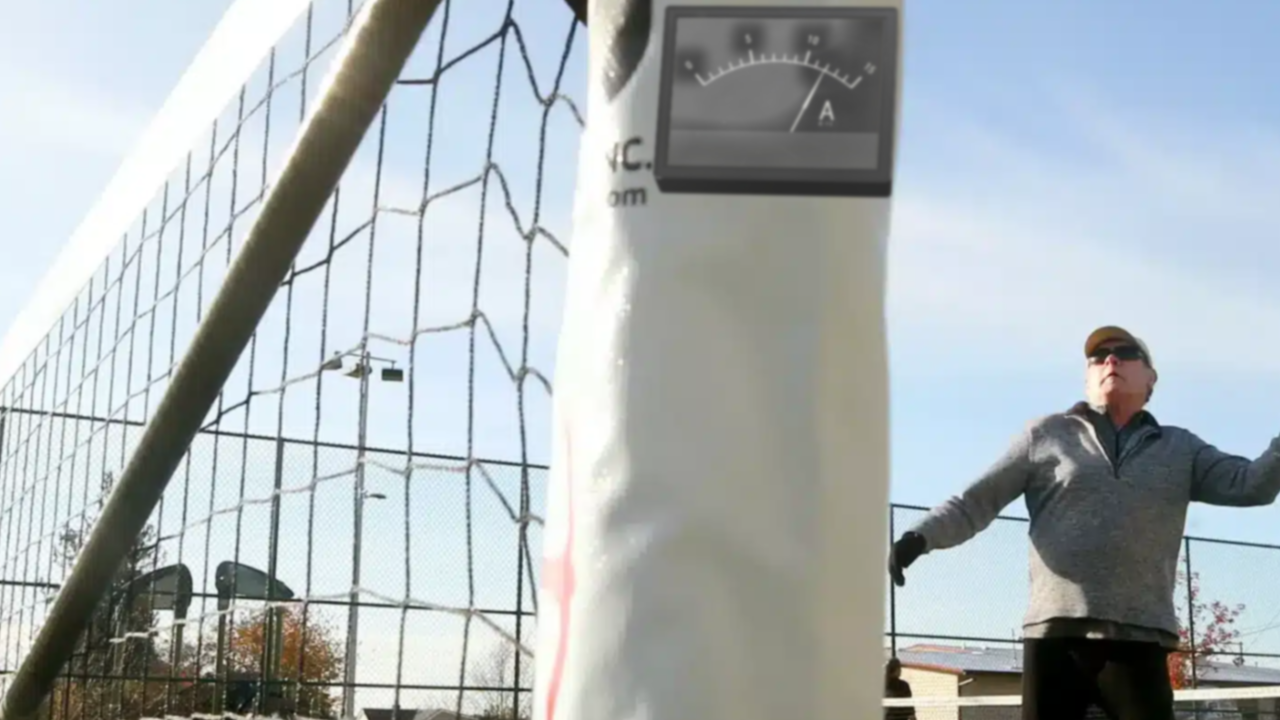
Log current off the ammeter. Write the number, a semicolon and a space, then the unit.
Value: 12; A
